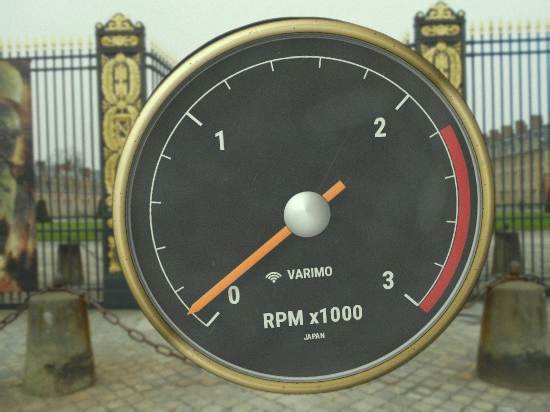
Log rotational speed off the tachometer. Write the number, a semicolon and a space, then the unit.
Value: 100; rpm
